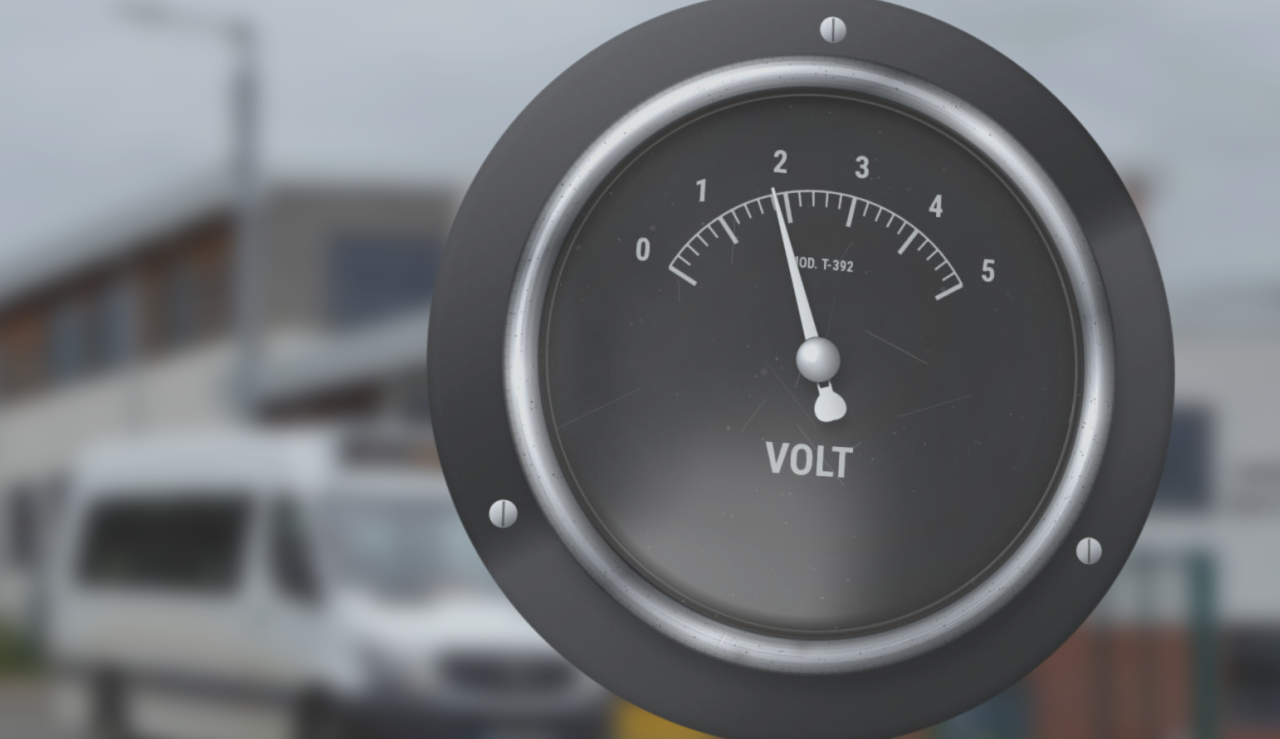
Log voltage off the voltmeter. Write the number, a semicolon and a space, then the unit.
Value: 1.8; V
